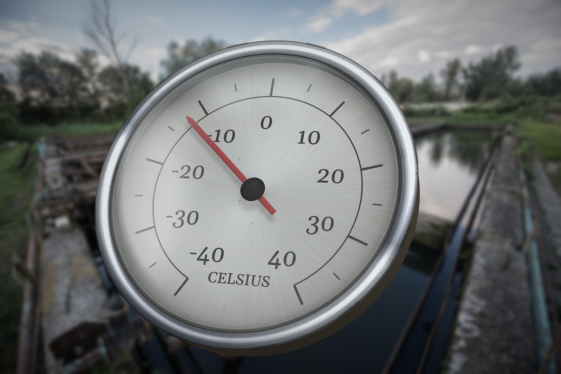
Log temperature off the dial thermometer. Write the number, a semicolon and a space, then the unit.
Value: -12.5; °C
